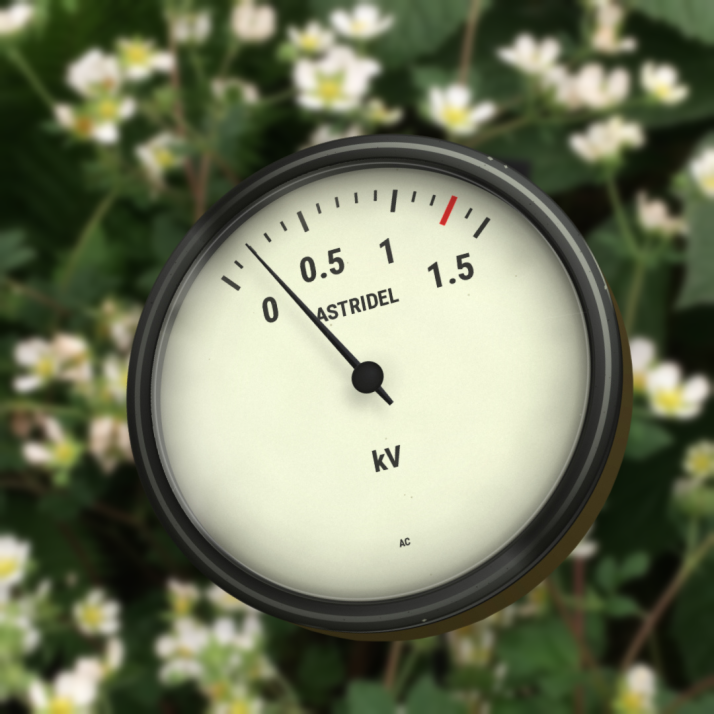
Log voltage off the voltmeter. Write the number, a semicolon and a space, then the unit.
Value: 0.2; kV
